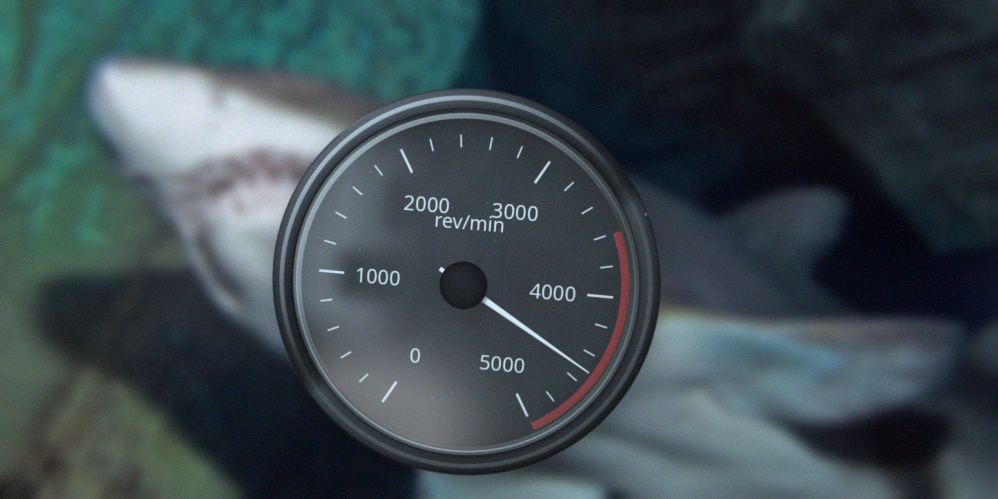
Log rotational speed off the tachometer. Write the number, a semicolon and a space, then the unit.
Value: 4500; rpm
